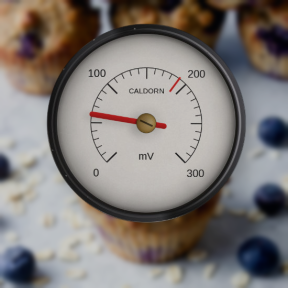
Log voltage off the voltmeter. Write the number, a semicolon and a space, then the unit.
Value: 60; mV
